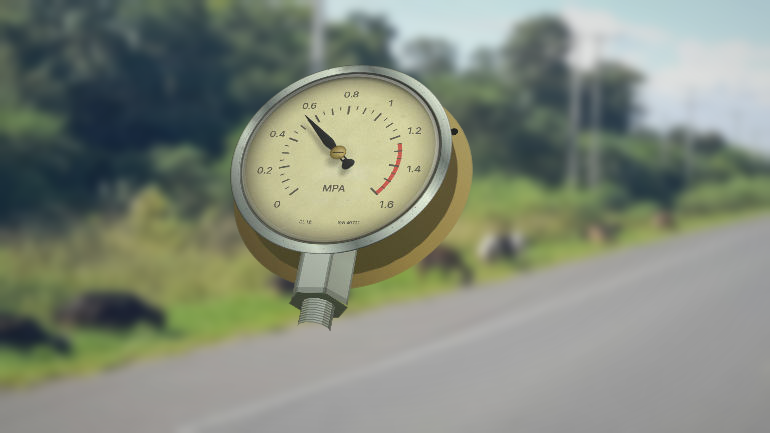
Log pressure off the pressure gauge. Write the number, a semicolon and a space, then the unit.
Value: 0.55; MPa
